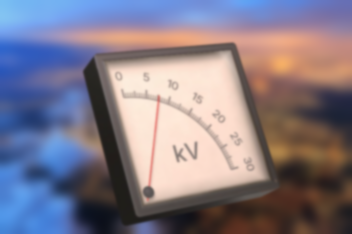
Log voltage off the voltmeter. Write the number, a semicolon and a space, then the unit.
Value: 7.5; kV
